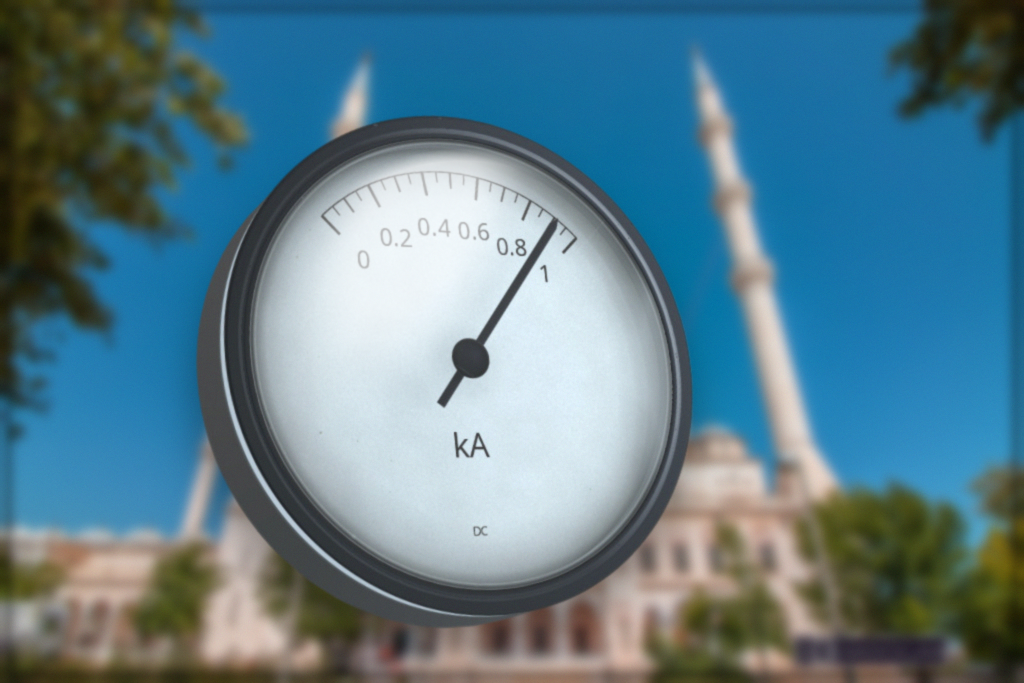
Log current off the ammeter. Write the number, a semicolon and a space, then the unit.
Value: 0.9; kA
